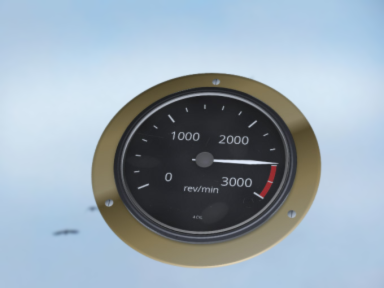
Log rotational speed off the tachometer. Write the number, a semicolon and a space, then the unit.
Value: 2600; rpm
